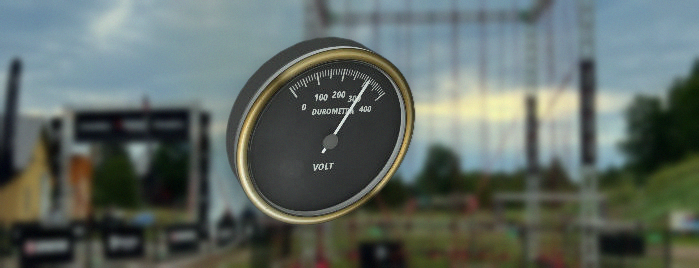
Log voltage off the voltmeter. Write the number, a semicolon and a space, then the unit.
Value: 300; V
